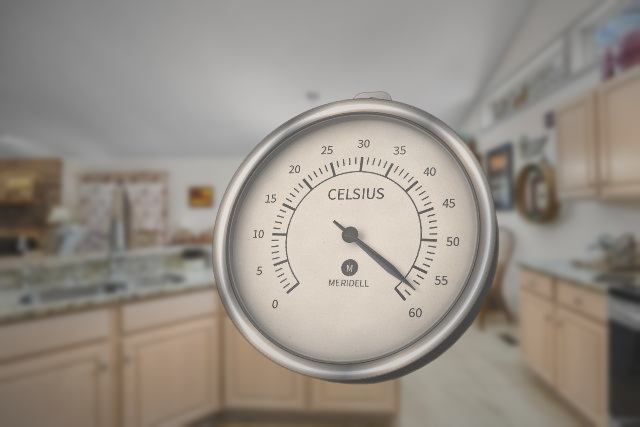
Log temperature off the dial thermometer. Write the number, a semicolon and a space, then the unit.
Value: 58; °C
